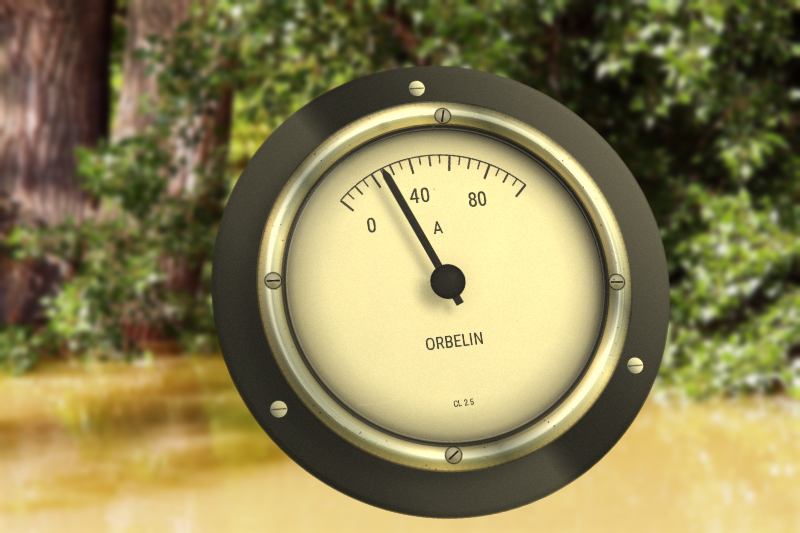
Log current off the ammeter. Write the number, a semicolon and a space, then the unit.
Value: 25; A
